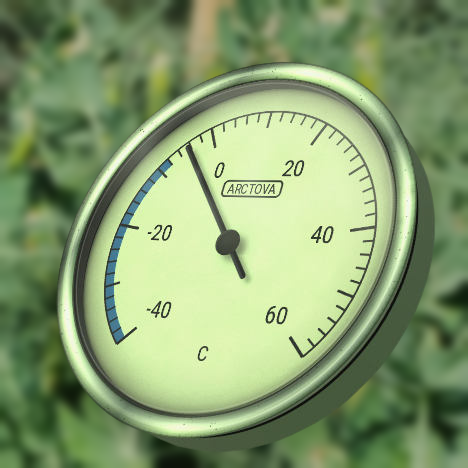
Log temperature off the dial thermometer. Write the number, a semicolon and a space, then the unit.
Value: -4; °C
